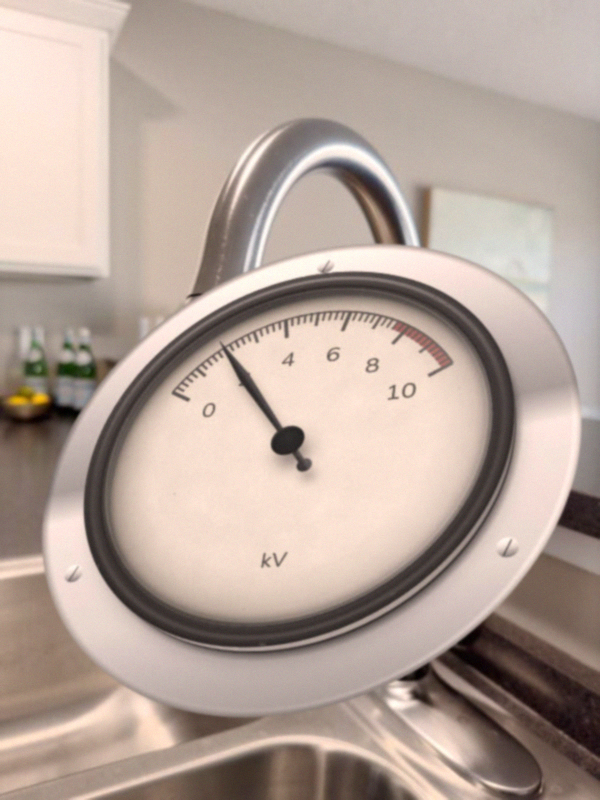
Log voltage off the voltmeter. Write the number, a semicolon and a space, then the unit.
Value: 2; kV
